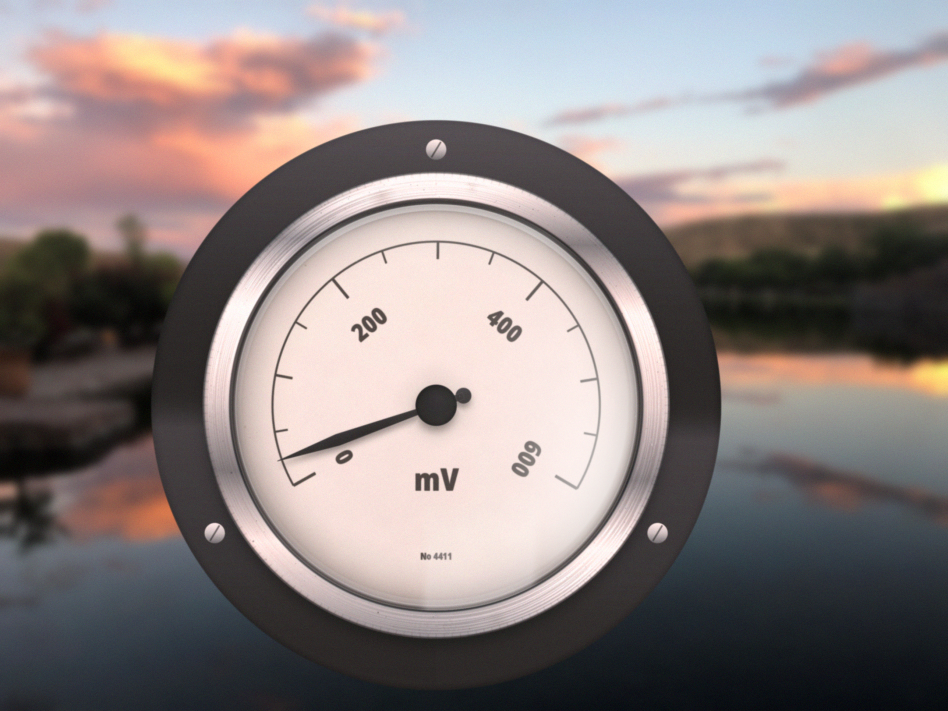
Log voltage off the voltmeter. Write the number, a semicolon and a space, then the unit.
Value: 25; mV
